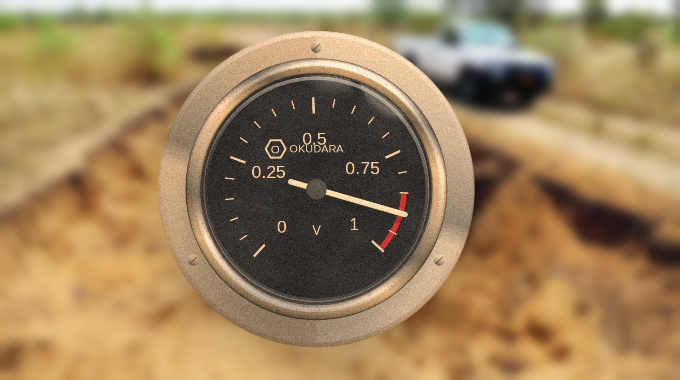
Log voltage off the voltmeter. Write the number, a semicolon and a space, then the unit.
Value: 0.9; V
